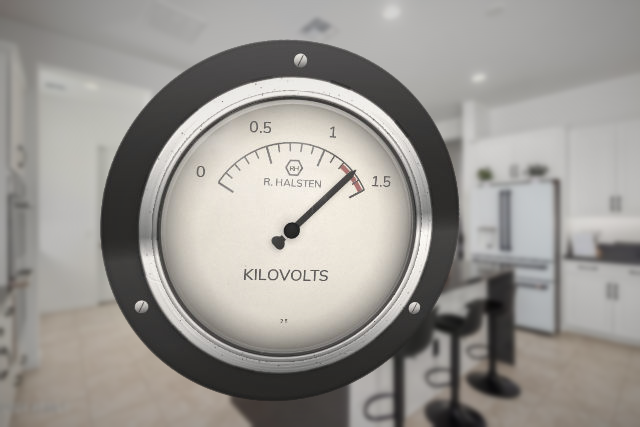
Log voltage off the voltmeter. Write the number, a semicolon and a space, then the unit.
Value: 1.3; kV
